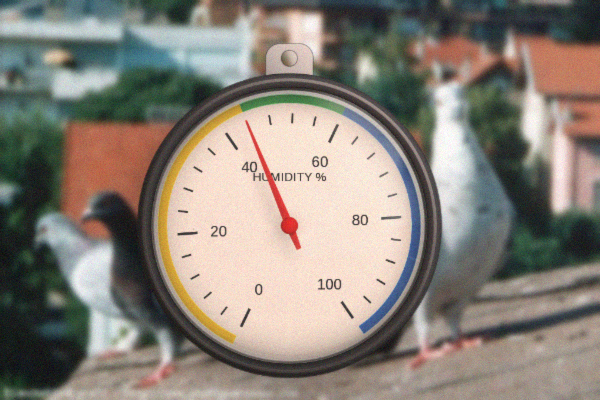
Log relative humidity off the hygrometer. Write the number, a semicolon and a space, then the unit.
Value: 44; %
